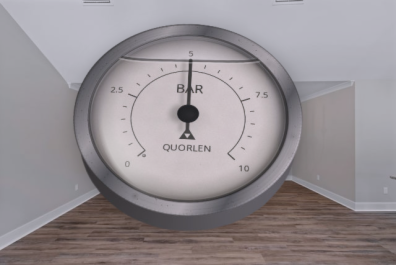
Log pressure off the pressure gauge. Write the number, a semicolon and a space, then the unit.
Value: 5; bar
